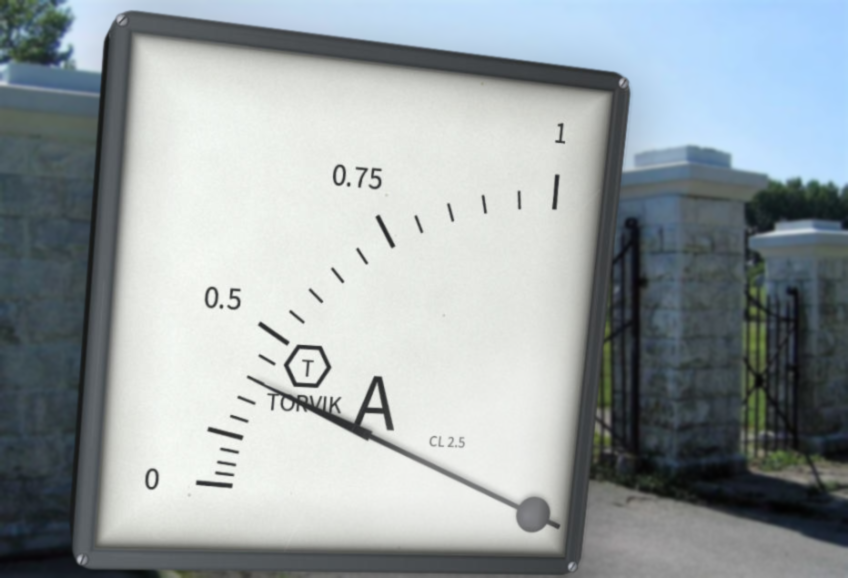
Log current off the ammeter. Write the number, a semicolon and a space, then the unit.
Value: 0.4; A
